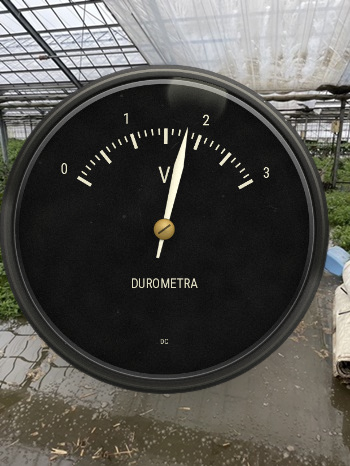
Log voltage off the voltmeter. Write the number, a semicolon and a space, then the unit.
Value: 1.8; V
